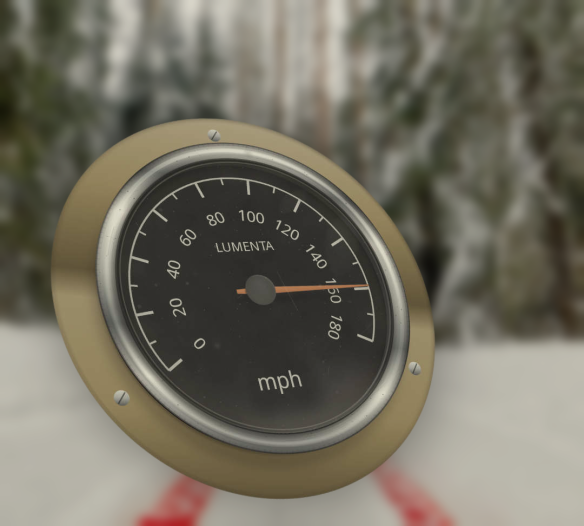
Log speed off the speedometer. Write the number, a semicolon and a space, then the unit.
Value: 160; mph
